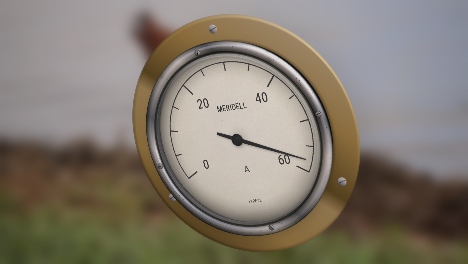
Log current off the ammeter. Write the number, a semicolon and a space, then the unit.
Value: 57.5; A
